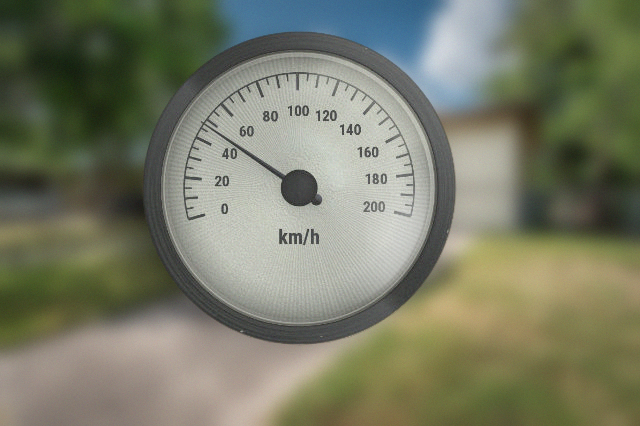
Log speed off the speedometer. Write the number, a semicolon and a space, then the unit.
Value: 47.5; km/h
